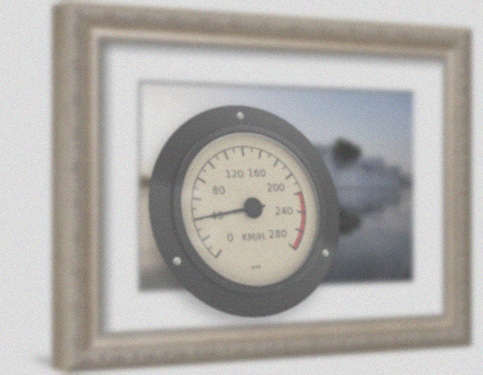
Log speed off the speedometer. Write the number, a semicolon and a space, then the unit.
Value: 40; km/h
